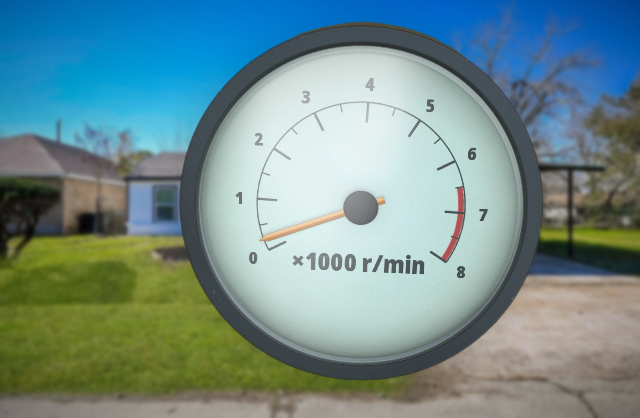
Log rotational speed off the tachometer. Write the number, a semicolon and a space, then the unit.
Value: 250; rpm
